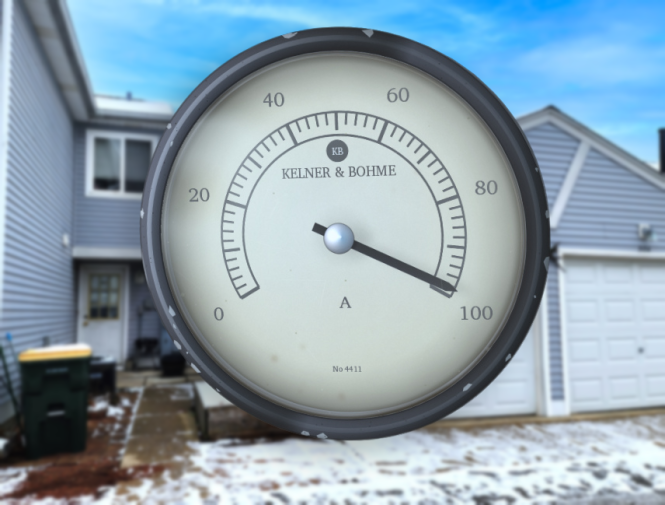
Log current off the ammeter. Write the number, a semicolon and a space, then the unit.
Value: 98; A
